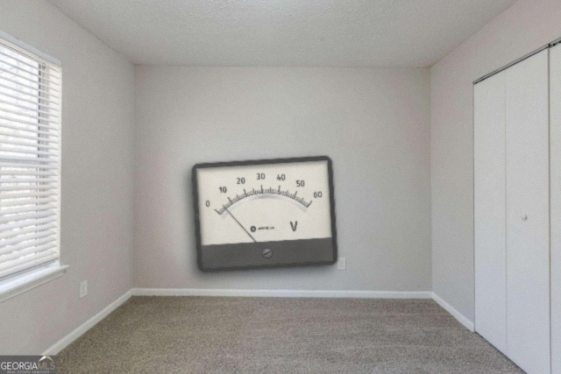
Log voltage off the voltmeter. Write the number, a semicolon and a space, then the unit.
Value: 5; V
